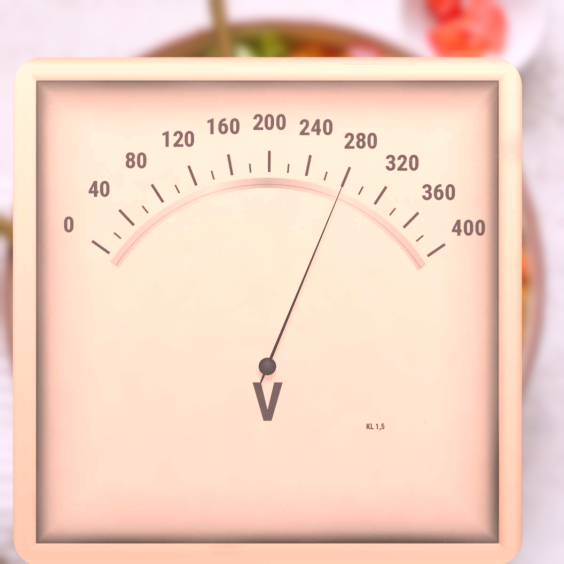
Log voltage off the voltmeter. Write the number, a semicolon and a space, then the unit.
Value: 280; V
